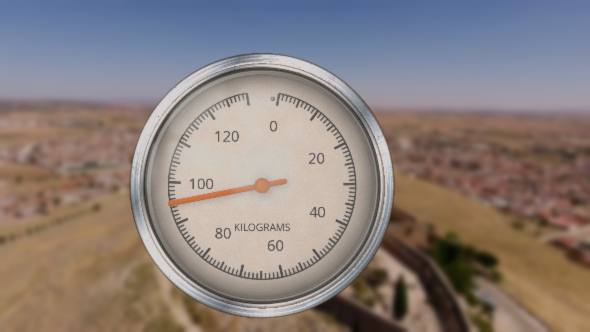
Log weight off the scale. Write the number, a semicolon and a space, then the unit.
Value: 95; kg
